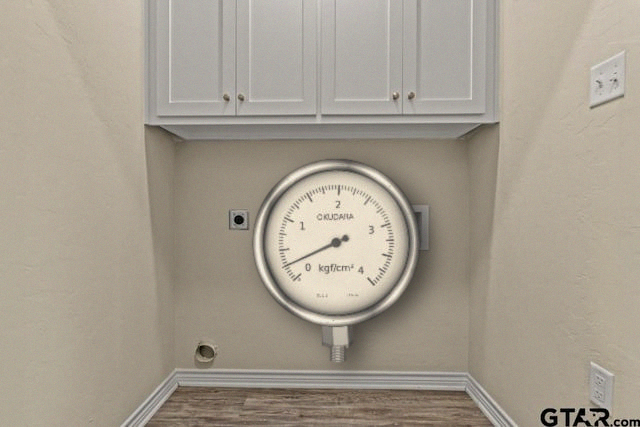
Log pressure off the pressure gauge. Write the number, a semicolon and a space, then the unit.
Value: 0.25; kg/cm²
